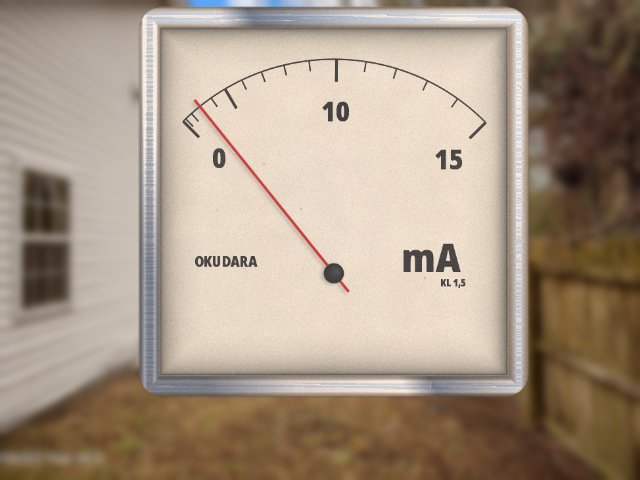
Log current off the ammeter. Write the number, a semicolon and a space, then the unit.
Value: 3; mA
